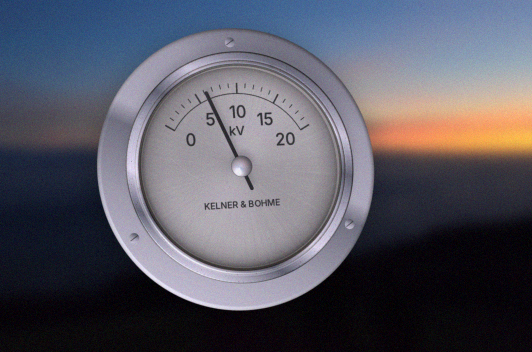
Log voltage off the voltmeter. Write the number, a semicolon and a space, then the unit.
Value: 6; kV
